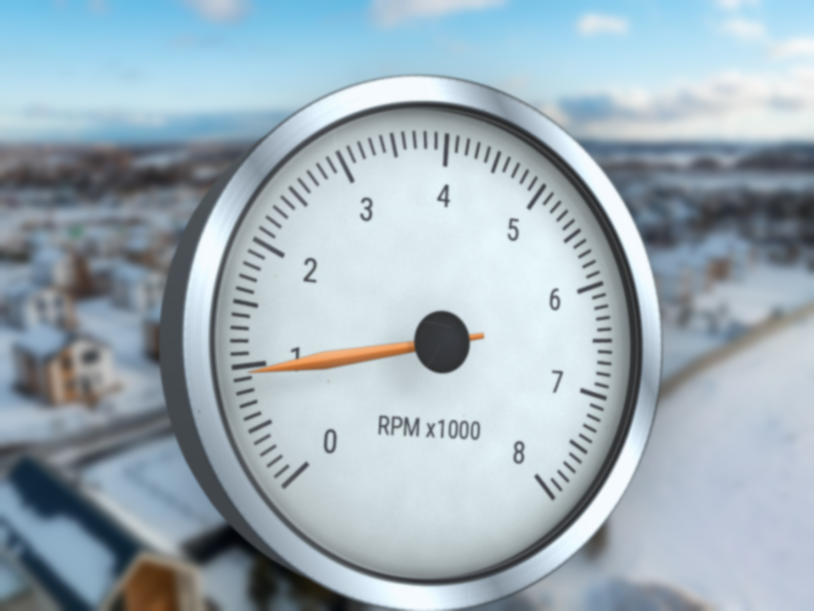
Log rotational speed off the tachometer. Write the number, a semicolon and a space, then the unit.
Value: 950; rpm
